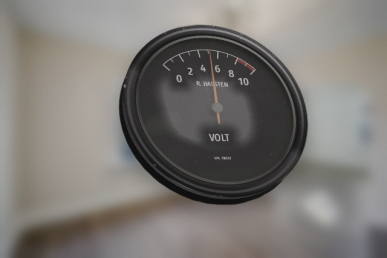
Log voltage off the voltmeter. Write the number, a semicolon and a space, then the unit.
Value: 5; V
